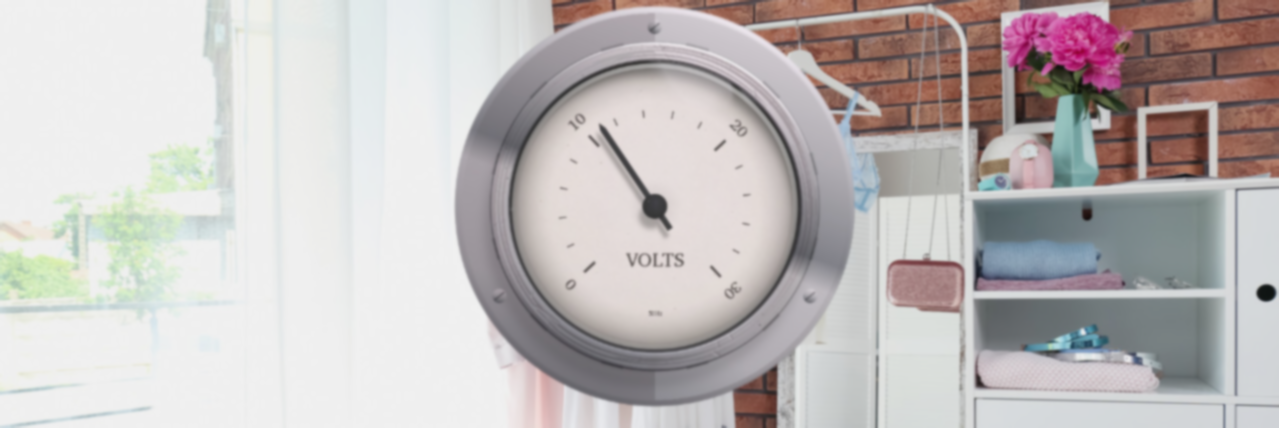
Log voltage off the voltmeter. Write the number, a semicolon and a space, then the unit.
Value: 11; V
